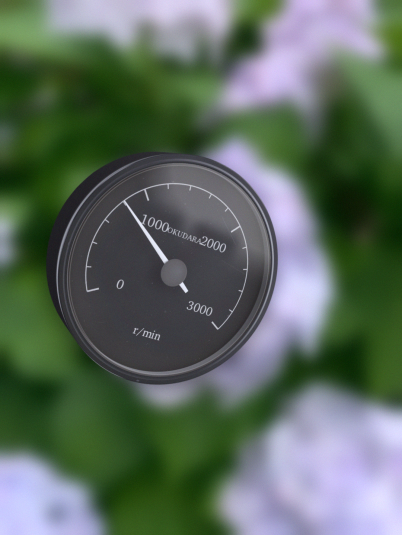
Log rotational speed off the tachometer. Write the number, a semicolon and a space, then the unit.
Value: 800; rpm
